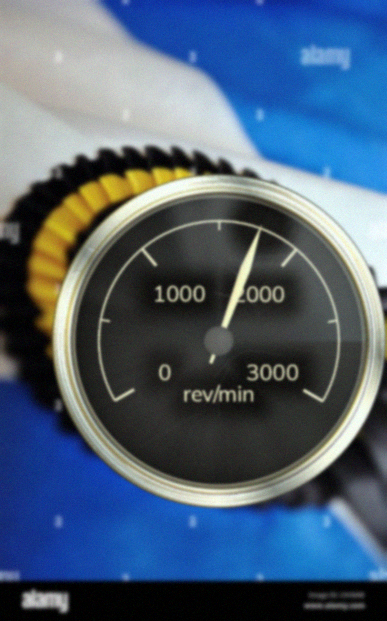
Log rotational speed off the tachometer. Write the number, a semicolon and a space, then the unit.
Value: 1750; rpm
